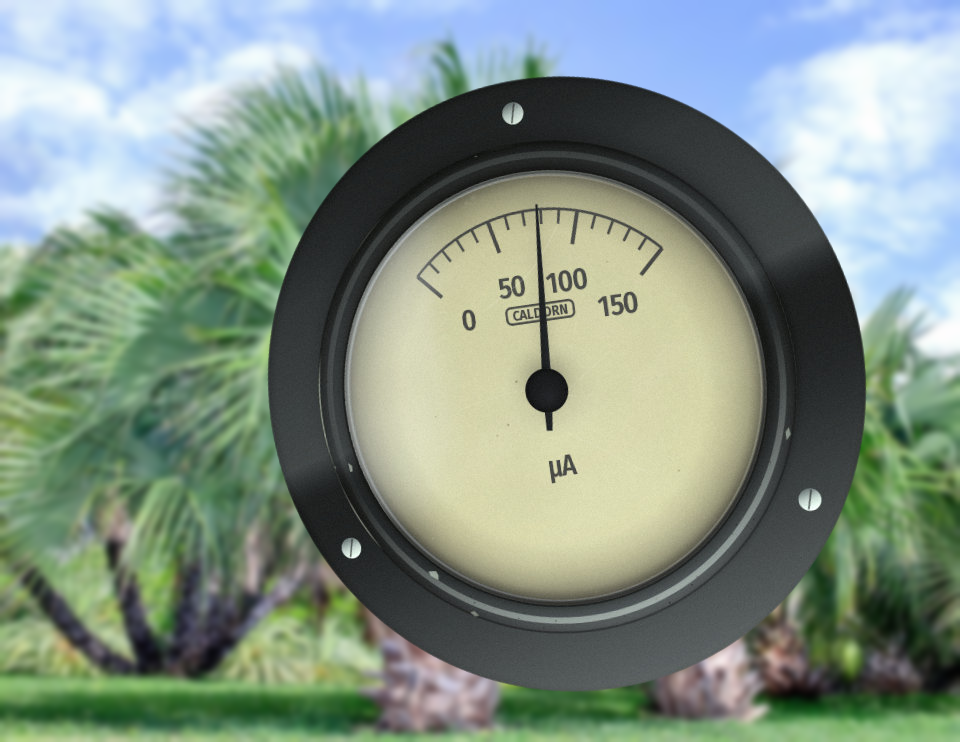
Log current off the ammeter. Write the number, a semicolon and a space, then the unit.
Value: 80; µA
